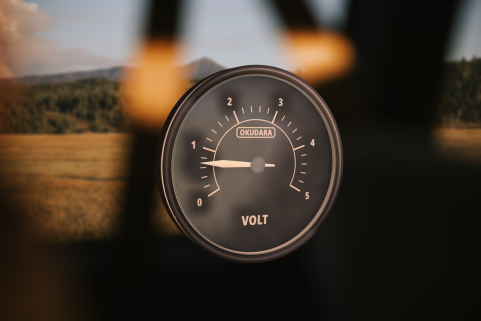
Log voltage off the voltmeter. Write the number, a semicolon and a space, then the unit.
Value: 0.7; V
